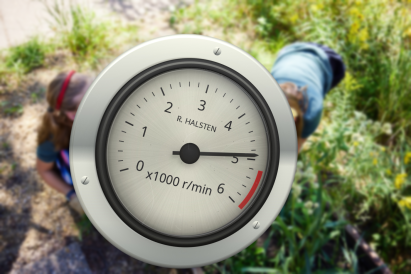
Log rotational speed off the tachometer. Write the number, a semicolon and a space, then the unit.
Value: 4900; rpm
